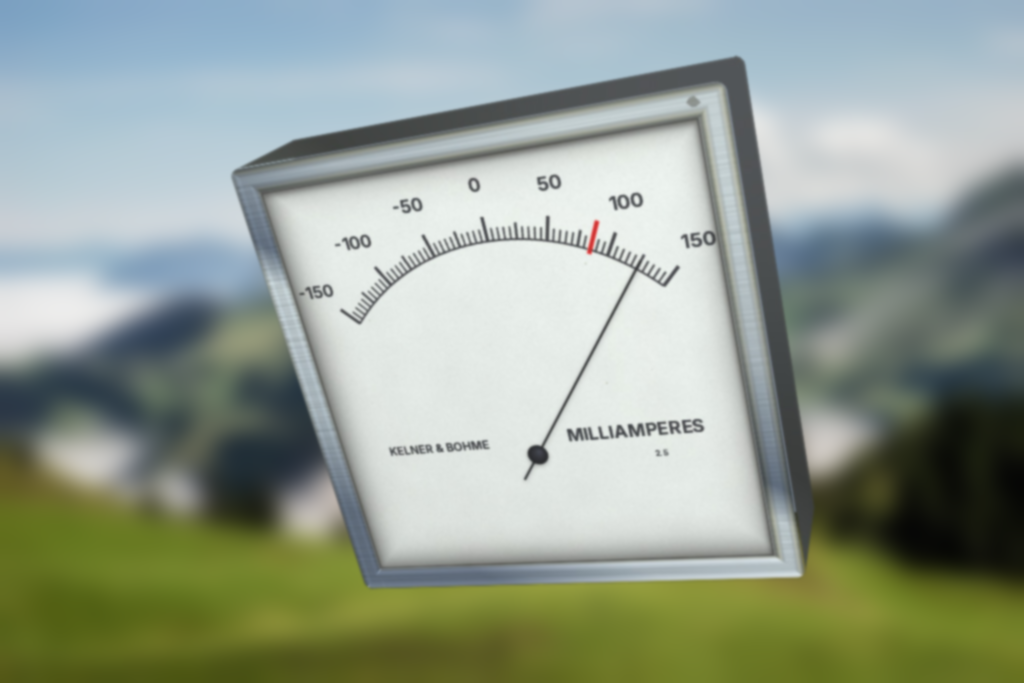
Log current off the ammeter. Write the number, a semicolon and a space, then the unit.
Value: 125; mA
